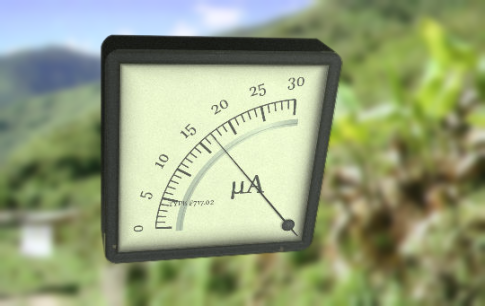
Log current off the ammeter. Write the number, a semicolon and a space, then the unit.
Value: 17; µA
